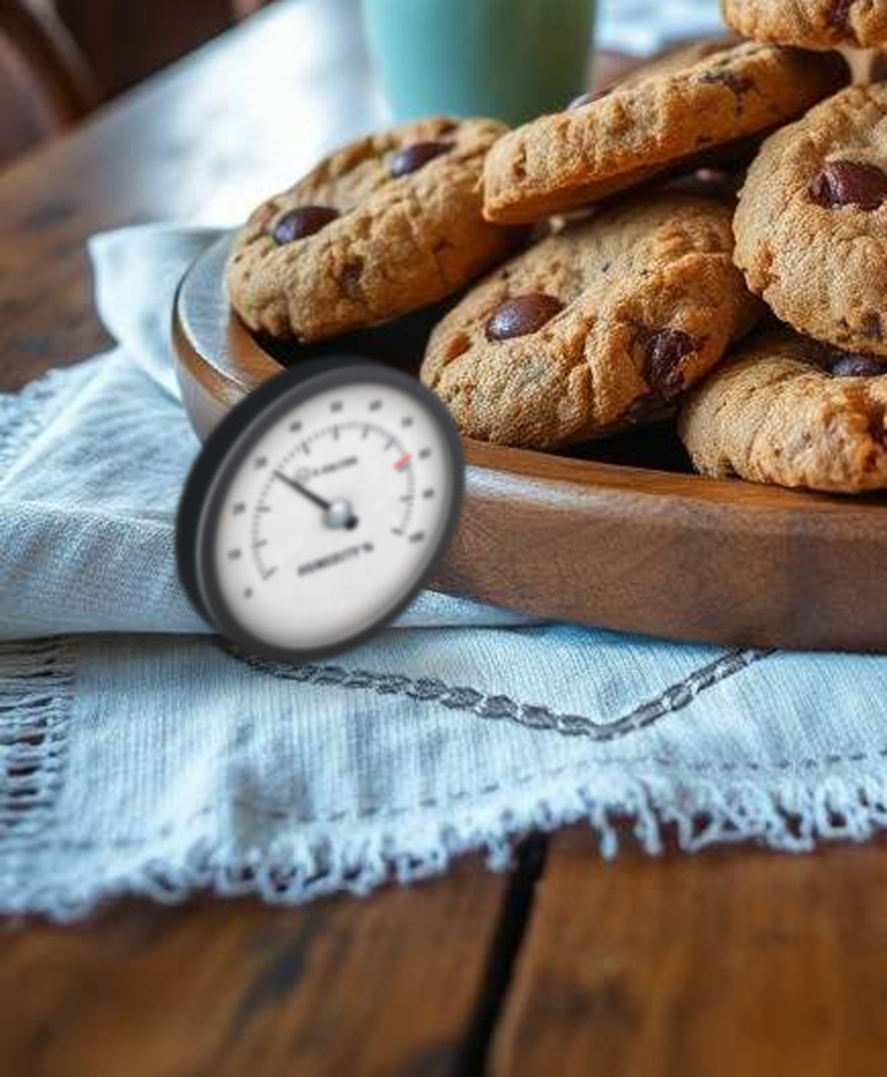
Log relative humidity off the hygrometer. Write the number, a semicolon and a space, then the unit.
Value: 30; %
